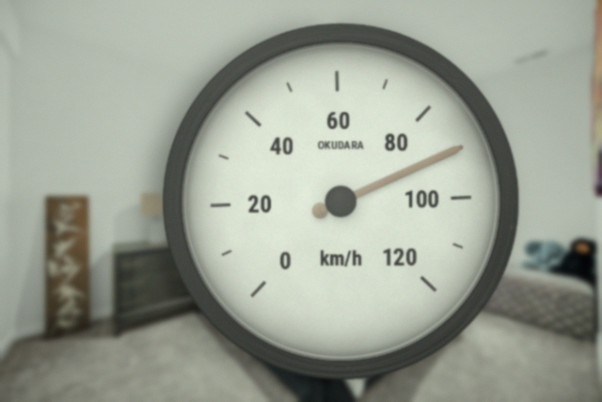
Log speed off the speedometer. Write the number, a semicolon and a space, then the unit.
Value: 90; km/h
